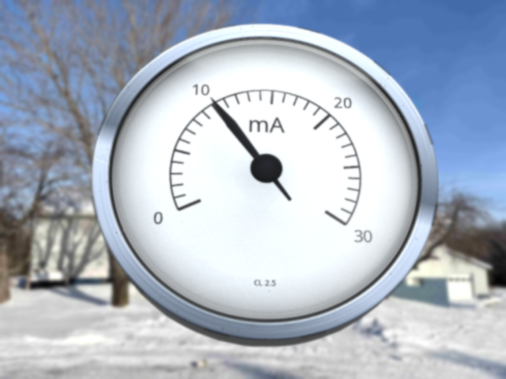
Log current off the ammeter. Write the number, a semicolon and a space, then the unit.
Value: 10; mA
